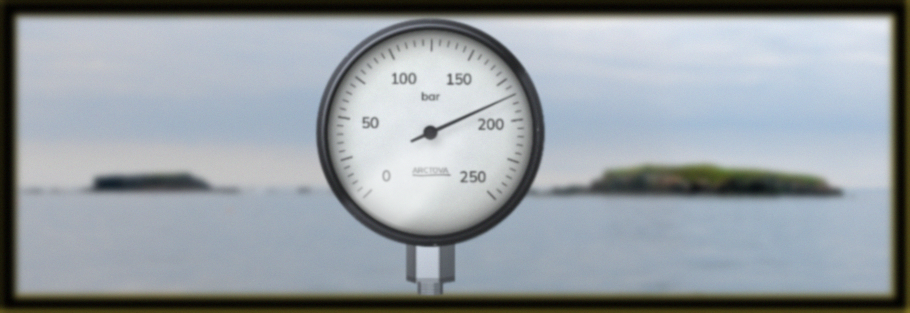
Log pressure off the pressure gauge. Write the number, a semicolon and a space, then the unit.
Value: 185; bar
